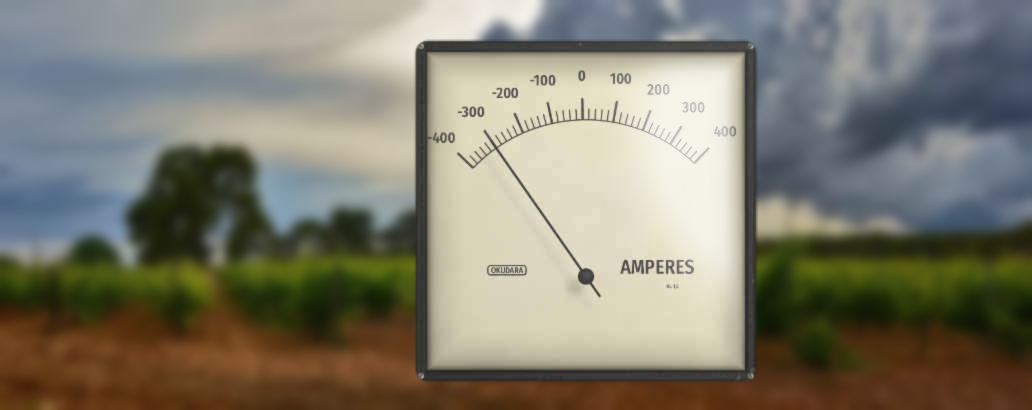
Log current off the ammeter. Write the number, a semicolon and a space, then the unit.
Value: -300; A
